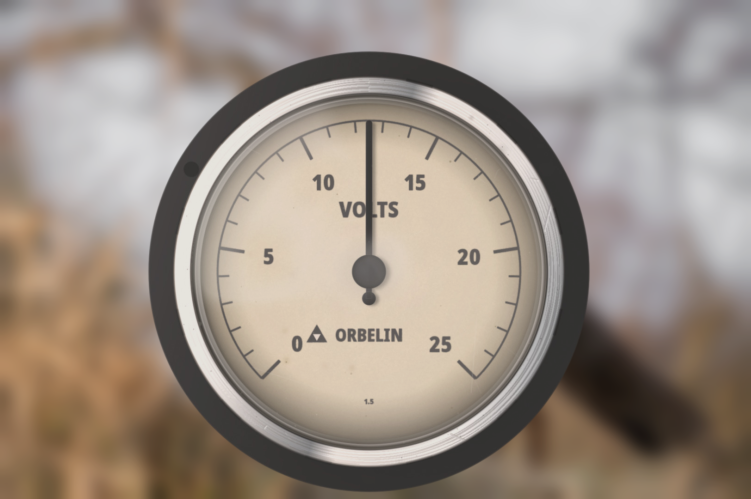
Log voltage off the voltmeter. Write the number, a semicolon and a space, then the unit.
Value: 12.5; V
